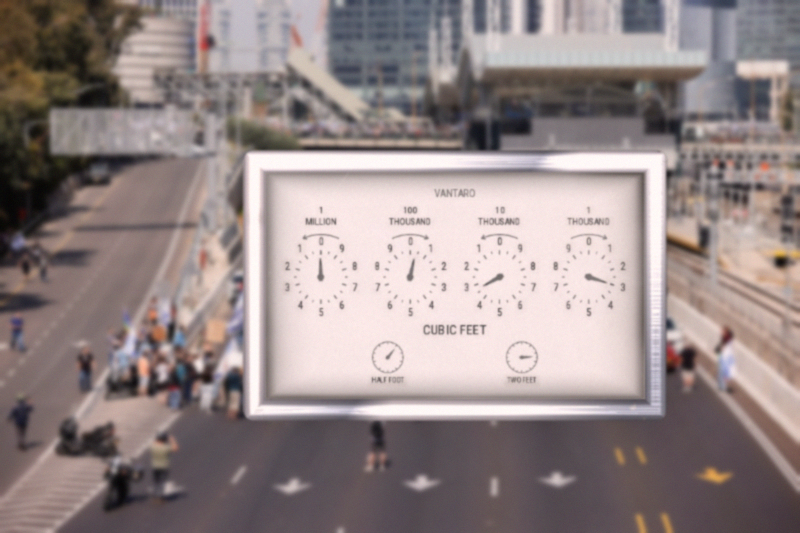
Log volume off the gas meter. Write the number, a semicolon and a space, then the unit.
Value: 3300; ft³
